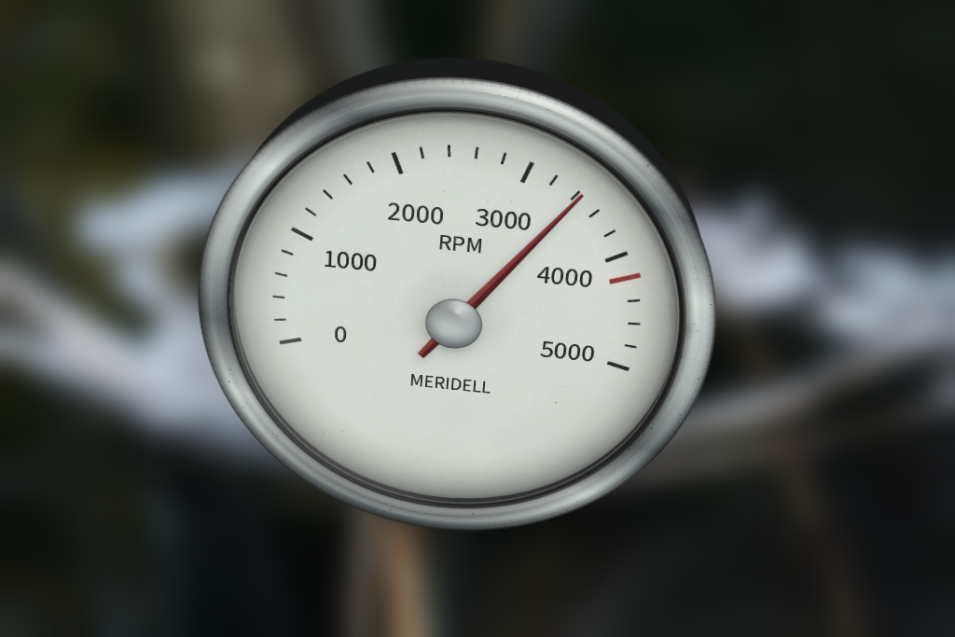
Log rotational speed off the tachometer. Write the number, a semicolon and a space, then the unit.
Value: 3400; rpm
